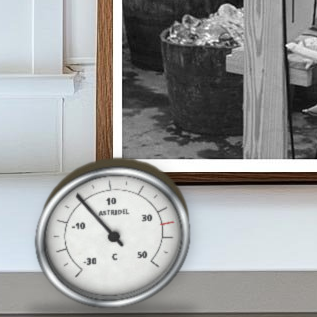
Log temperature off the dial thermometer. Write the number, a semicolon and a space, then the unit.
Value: 0; °C
